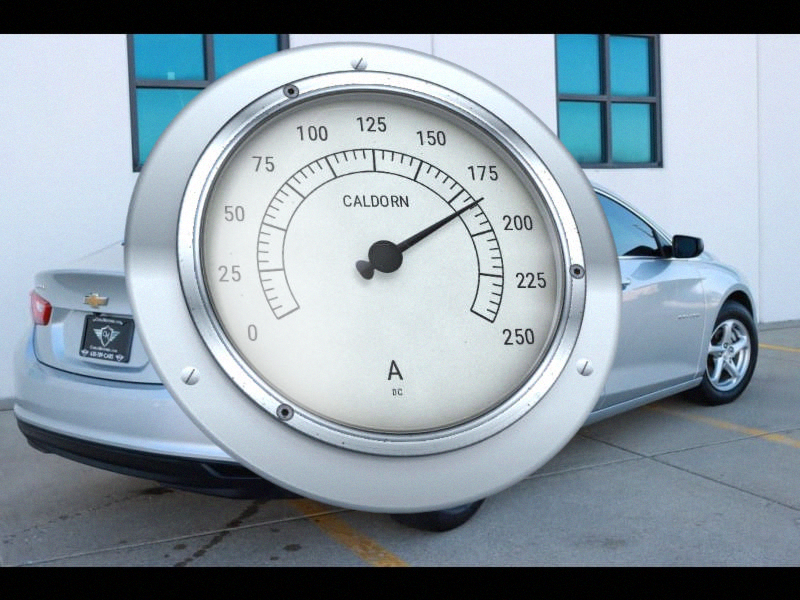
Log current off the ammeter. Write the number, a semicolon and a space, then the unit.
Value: 185; A
